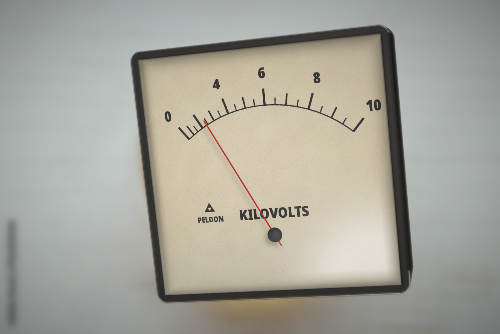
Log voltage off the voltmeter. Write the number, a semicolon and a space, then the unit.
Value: 2.5; kV
